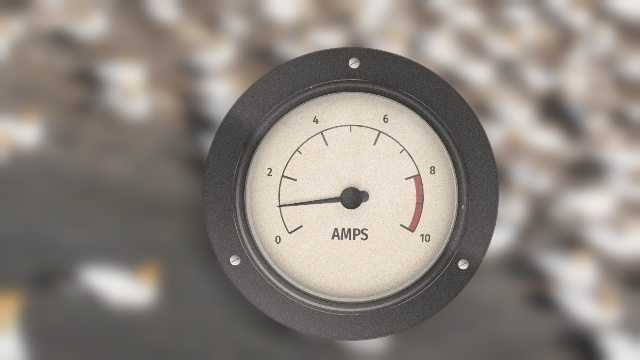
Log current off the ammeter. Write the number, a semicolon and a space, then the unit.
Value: 1; A
